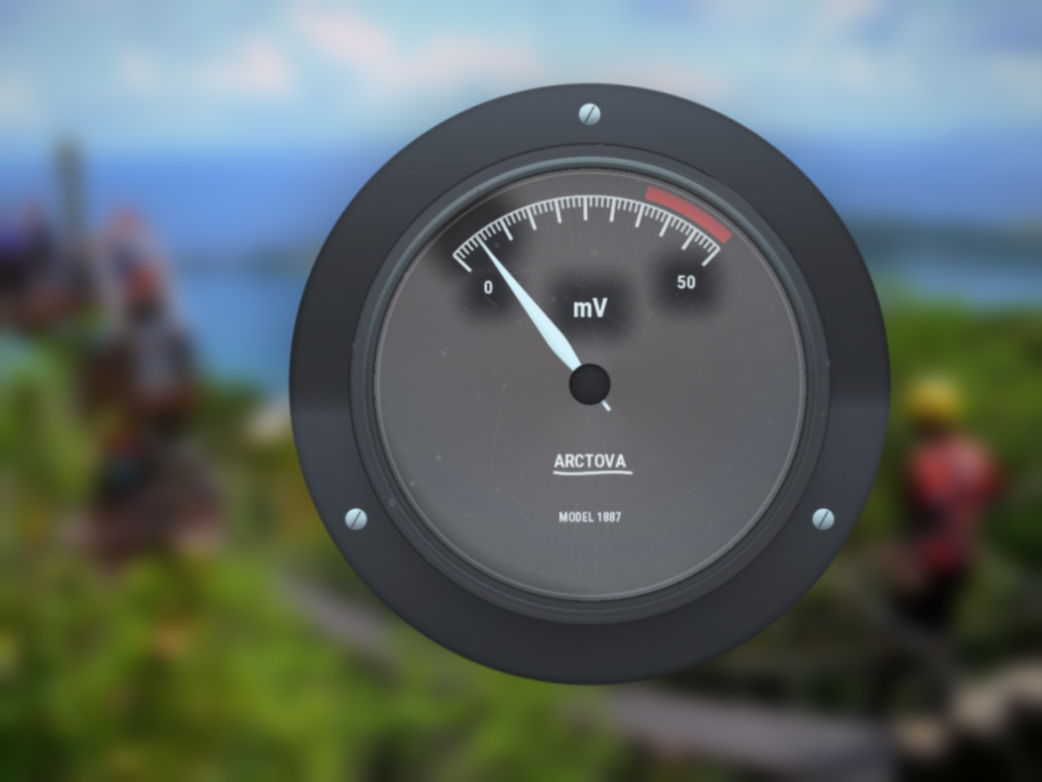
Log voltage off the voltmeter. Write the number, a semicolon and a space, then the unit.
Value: 5; mV
